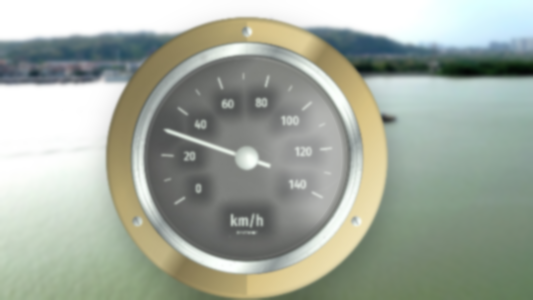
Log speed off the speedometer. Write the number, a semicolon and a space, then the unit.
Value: 30; km/h
